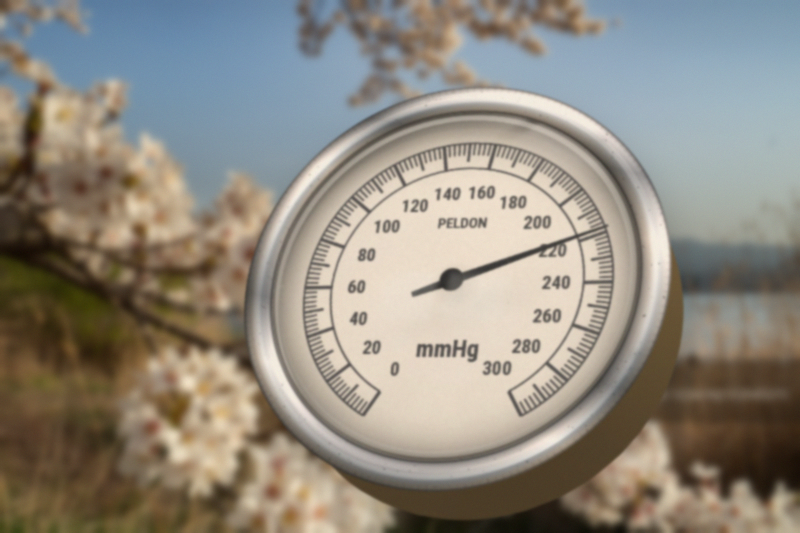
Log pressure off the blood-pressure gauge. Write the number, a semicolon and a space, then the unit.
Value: 220; mmHg
